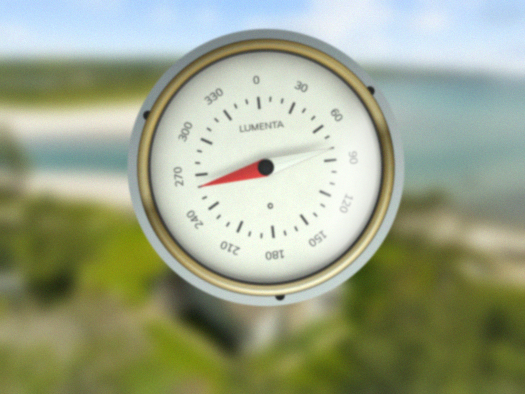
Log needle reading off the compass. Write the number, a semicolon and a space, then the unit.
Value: 260; °
